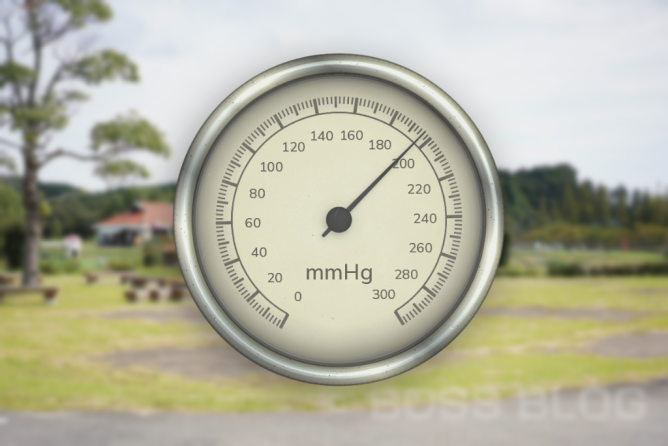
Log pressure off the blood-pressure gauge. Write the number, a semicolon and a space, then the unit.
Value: 196; mmHg
